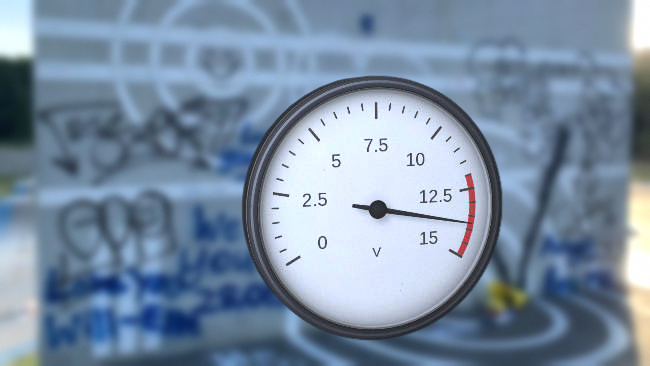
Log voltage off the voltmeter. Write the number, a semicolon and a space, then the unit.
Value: 13.75; V
